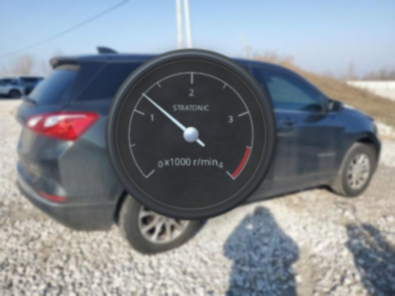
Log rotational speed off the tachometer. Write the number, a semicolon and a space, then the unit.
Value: 1250; rpm
